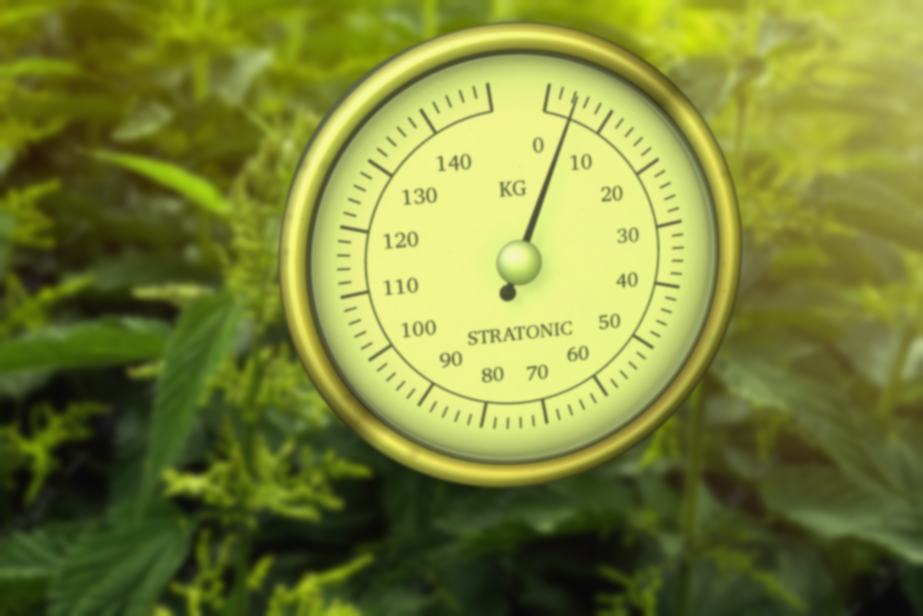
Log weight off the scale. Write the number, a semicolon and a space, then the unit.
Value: 4; kg
